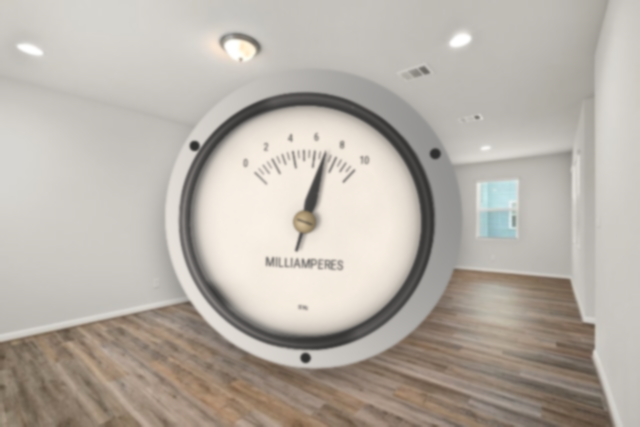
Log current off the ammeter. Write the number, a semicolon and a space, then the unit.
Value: 7; mA
